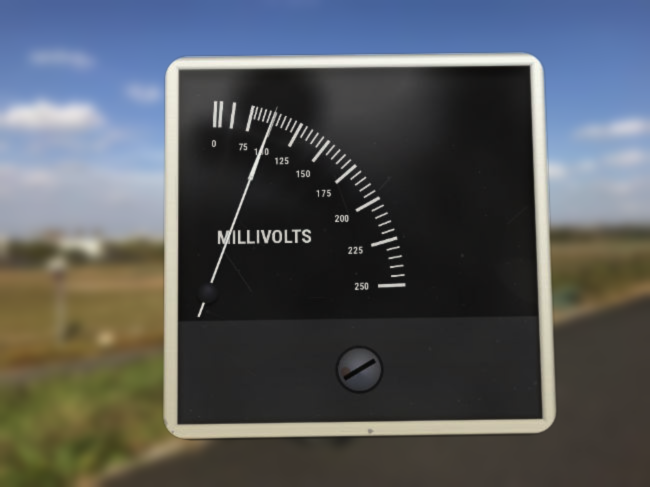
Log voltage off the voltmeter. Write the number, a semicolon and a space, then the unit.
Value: 100; mV
